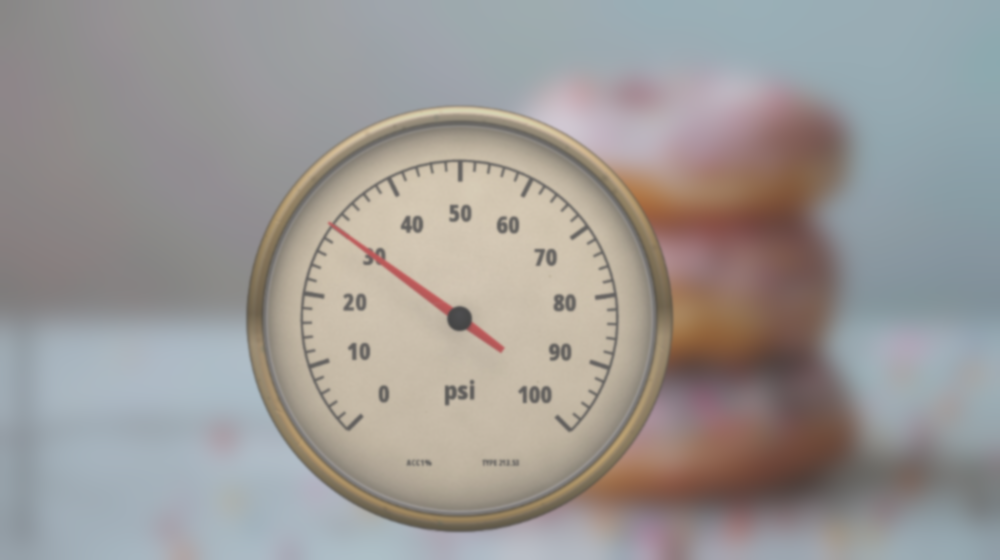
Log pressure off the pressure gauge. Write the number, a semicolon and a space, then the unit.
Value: 30; psi
